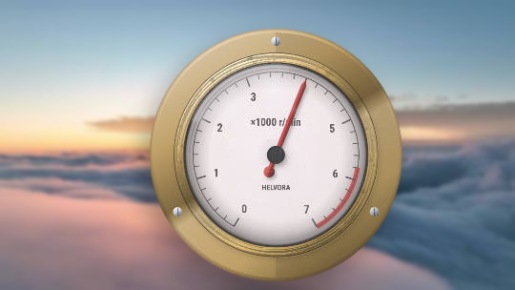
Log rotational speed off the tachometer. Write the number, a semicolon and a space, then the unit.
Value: 4000; rpm
